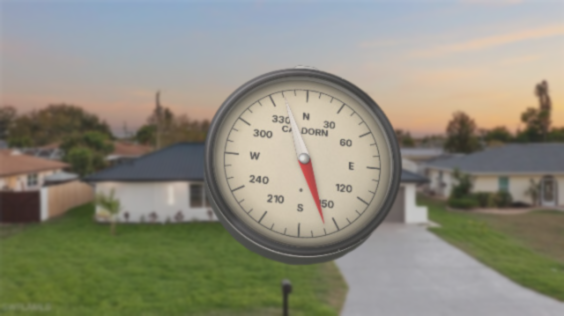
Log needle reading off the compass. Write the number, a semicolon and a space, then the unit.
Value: 160; °
